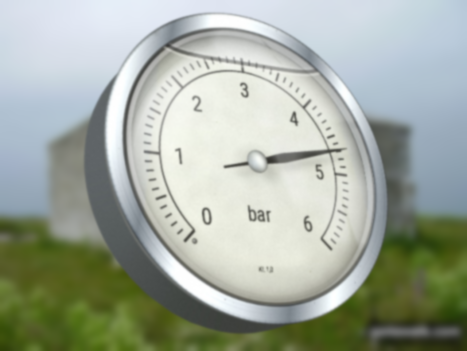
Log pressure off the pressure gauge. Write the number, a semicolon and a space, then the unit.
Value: 4.7; bar
